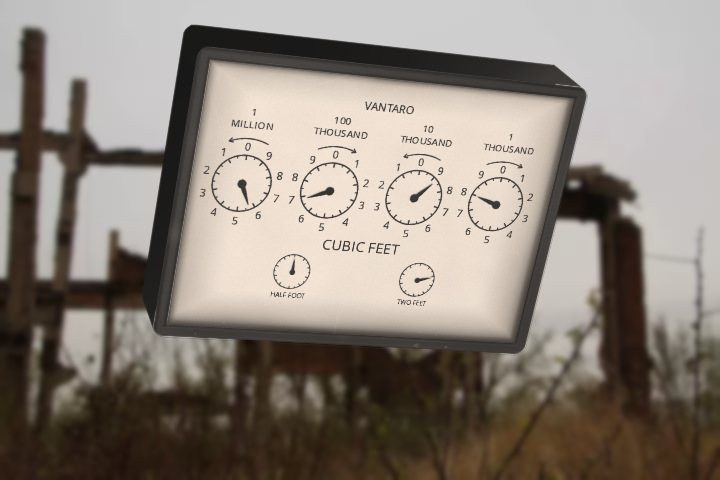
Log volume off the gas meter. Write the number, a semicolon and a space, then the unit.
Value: 568800; ft³
